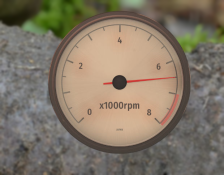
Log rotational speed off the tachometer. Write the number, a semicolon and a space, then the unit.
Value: 6500; rpm
